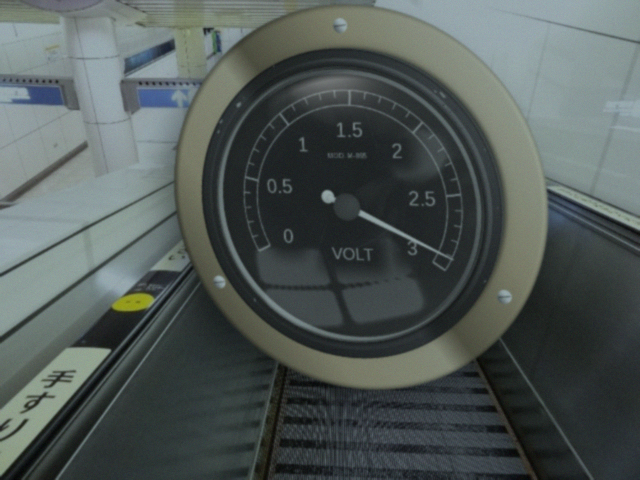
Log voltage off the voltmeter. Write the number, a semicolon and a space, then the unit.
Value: 2.9; V
